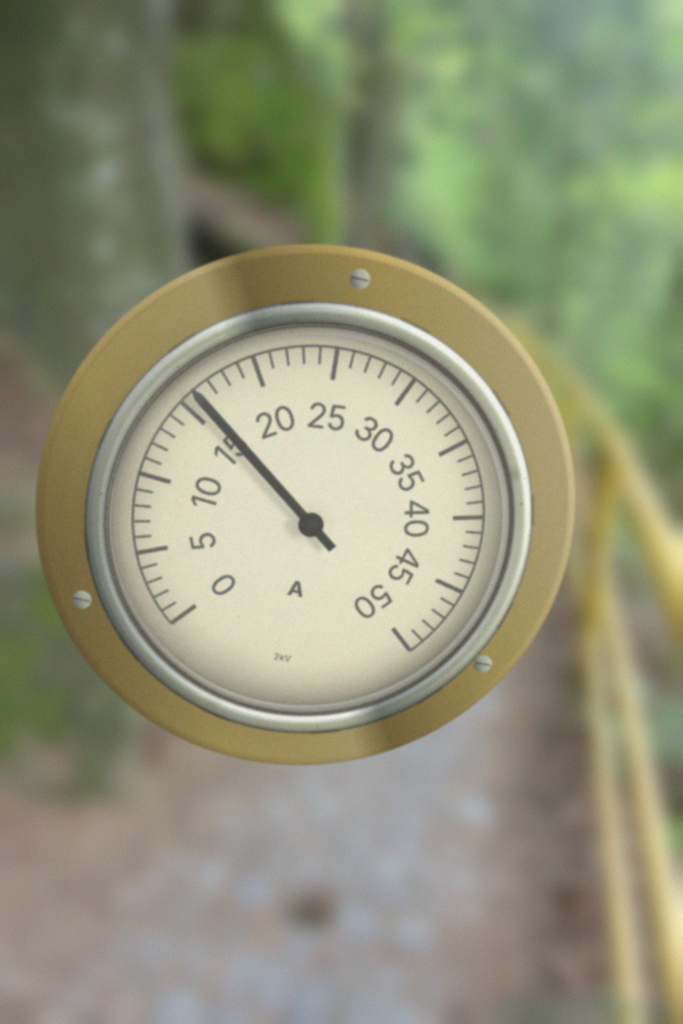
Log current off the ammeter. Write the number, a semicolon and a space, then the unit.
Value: 16; A
